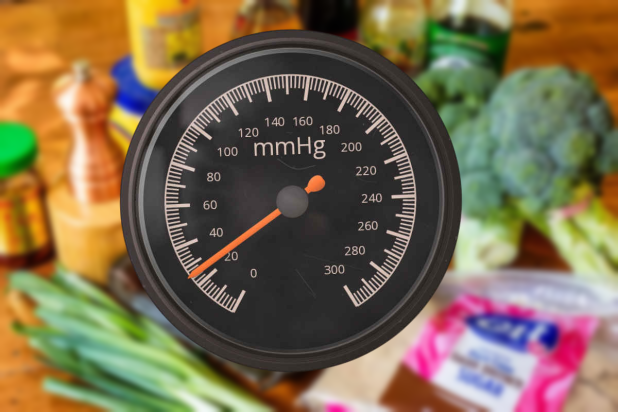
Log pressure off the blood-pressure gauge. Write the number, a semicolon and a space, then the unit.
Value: 26; mmHg
